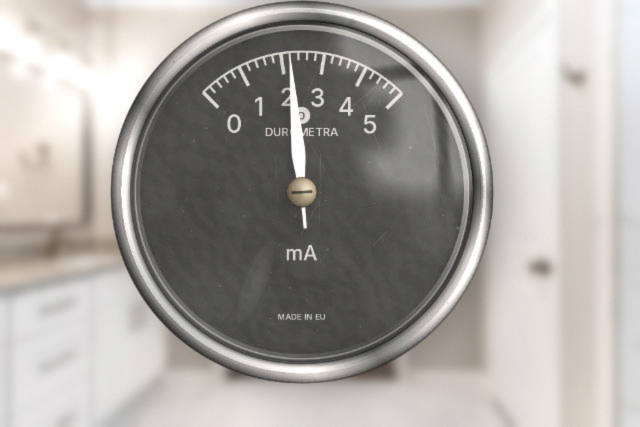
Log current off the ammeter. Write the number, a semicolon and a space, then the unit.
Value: 2.2; mA
